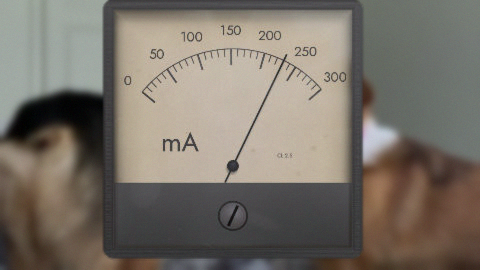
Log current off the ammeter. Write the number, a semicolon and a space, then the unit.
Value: 230; mA
